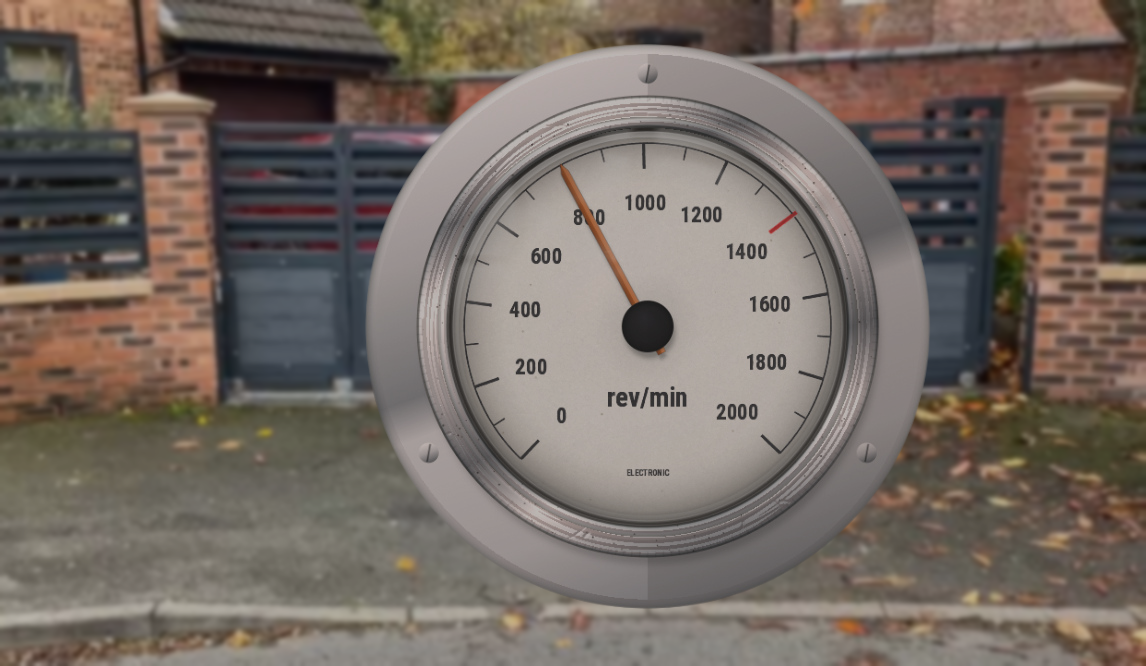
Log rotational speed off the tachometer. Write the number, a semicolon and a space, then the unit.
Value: 800; rpm
